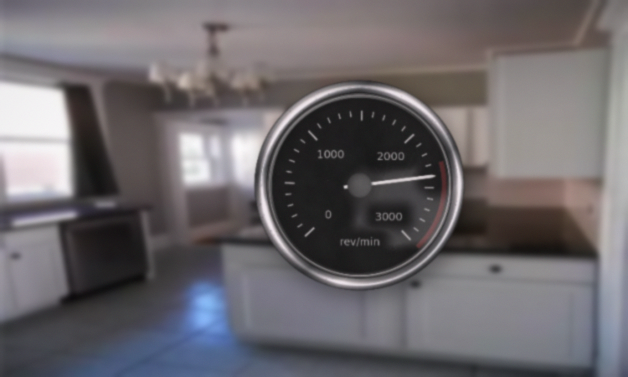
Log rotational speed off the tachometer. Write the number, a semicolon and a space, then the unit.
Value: 2400; rpm
